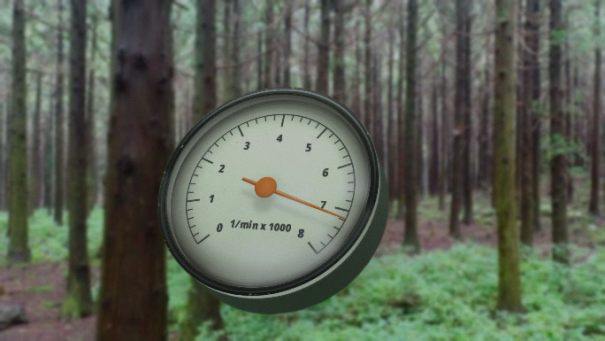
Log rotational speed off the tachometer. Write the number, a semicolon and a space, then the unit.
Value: 7200; rpm
